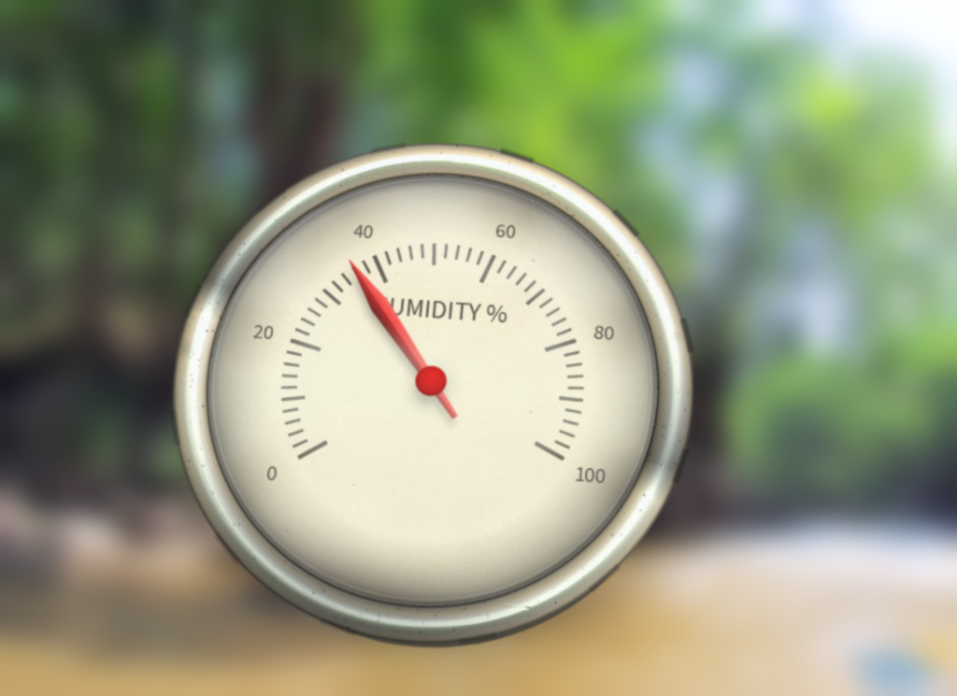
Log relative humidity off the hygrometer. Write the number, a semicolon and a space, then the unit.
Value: 36; %
